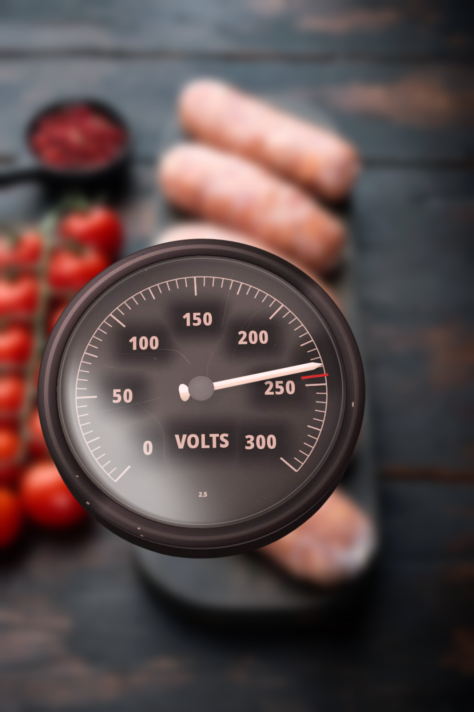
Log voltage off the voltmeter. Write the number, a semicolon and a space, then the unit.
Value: 240; V
